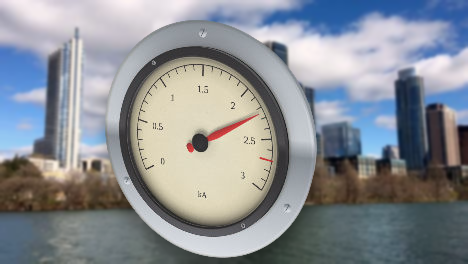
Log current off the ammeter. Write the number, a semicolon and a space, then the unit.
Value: 2.25; kA
